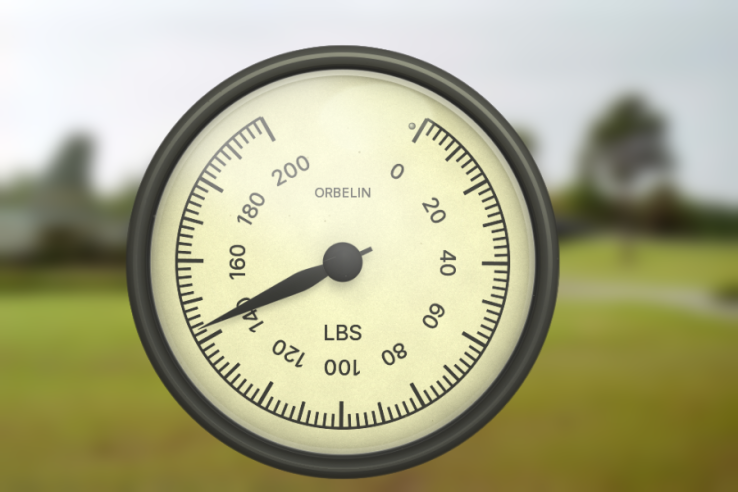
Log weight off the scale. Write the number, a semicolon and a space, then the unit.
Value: 143; lb
